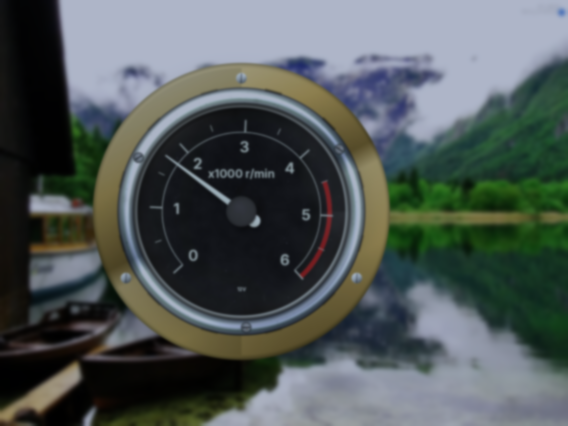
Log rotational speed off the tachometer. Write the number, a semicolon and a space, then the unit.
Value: 1750; rpm
